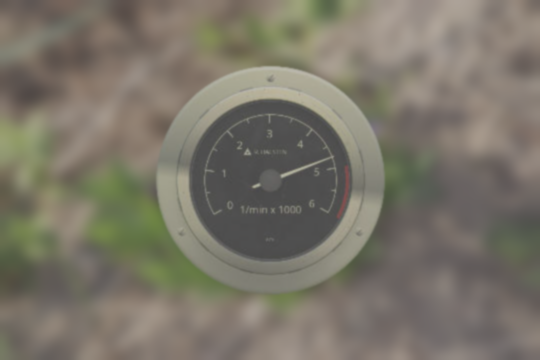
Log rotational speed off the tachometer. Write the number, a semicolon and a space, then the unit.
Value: 4750; rpm
